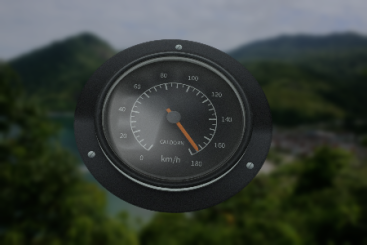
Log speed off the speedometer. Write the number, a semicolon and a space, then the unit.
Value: 175; km/h
